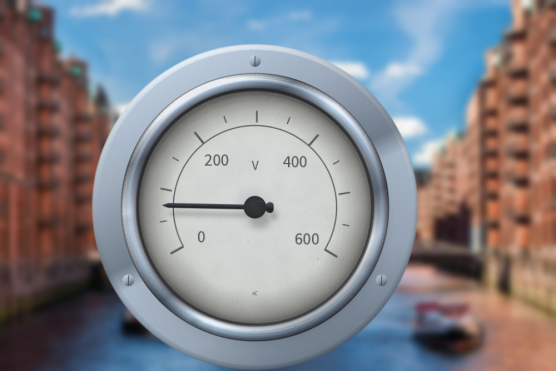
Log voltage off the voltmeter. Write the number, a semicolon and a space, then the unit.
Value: 75; V
